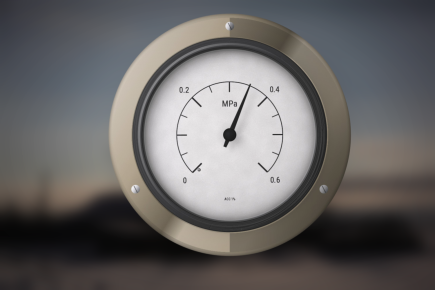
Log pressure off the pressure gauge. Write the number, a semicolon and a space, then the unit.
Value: 0.35; MPa
